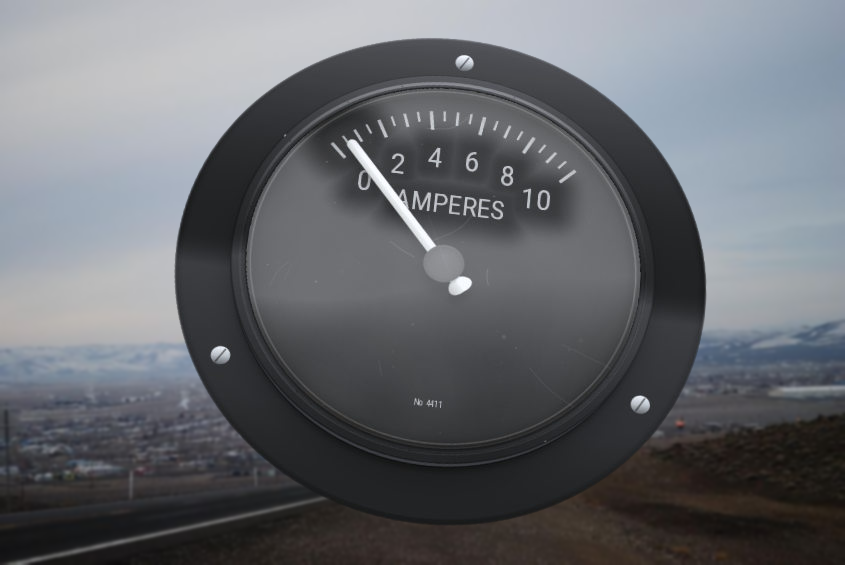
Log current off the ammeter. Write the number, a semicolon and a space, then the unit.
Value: 0.5; A
